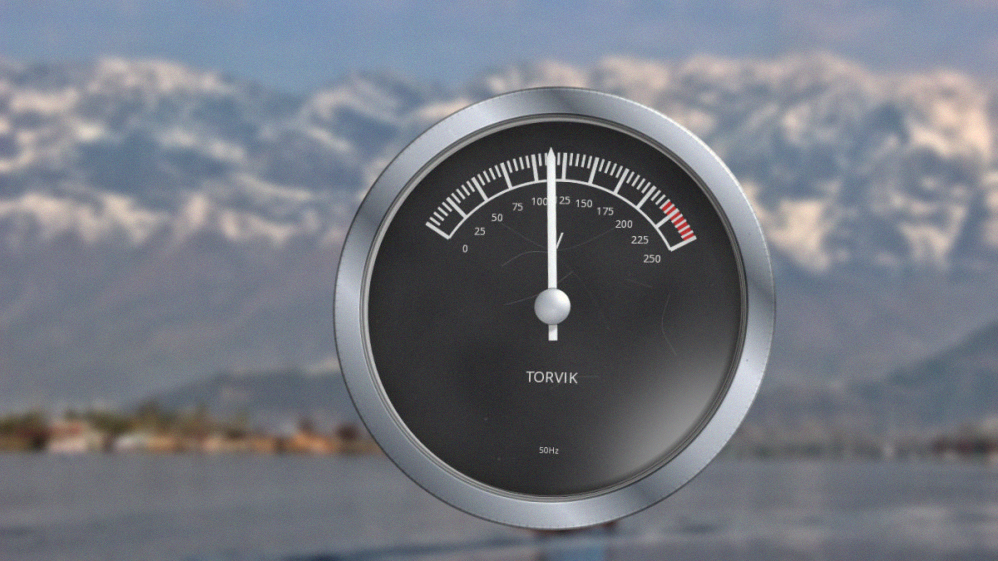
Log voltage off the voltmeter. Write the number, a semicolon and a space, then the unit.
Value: 115; V
